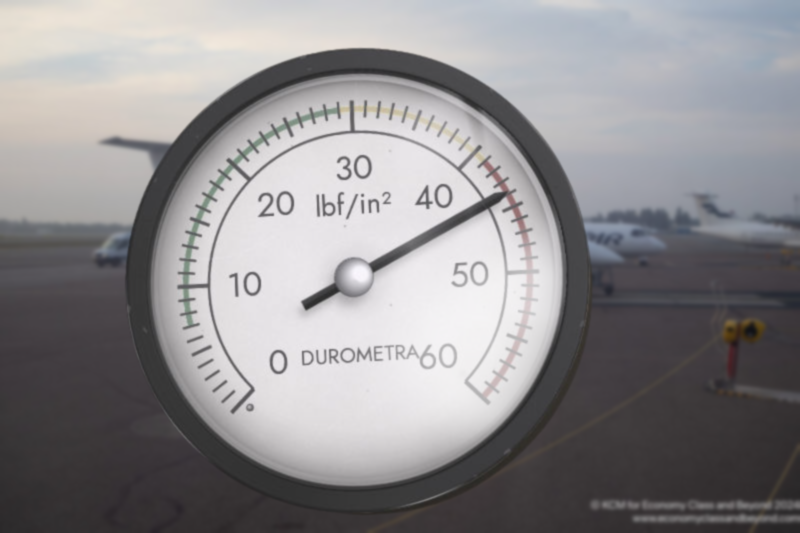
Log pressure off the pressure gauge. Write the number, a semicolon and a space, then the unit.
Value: 44; psi
